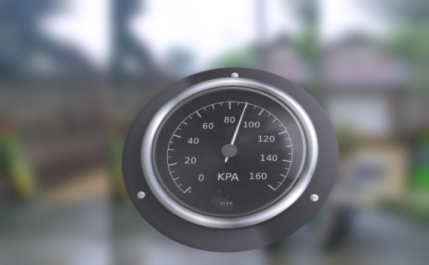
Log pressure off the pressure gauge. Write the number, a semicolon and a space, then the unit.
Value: 90; kPa
